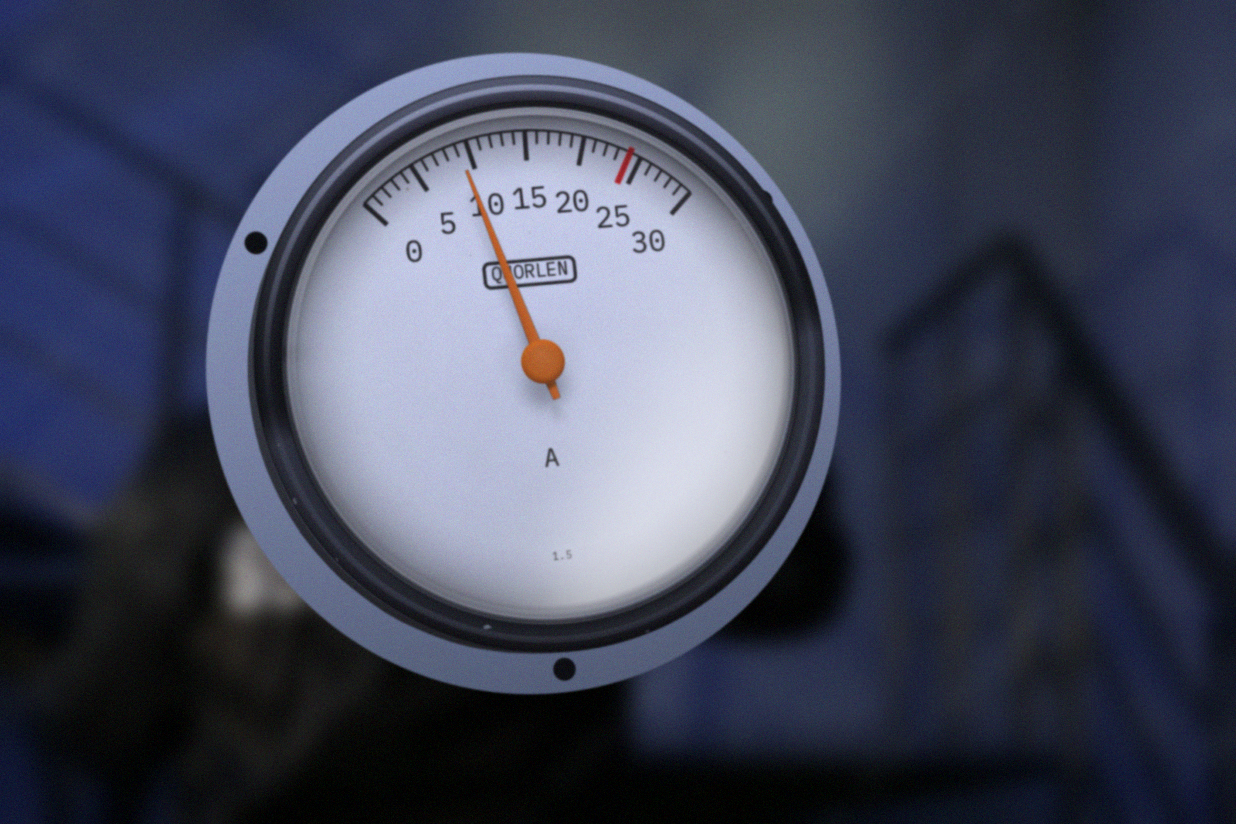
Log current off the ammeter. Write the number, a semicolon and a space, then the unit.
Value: 9; A
